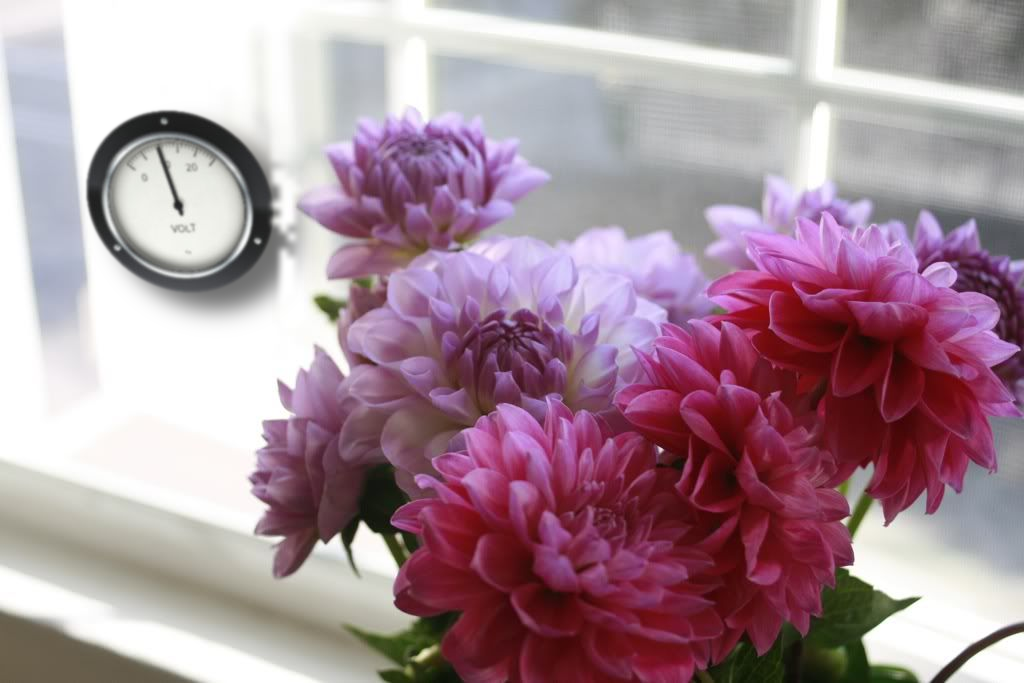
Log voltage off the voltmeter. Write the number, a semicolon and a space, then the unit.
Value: 10; V
